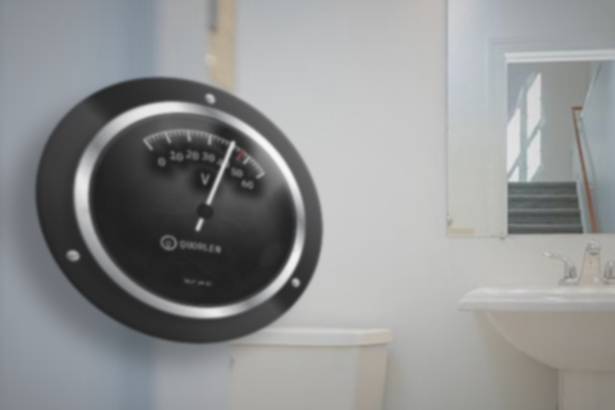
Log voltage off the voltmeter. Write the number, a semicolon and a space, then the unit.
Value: 40; V
